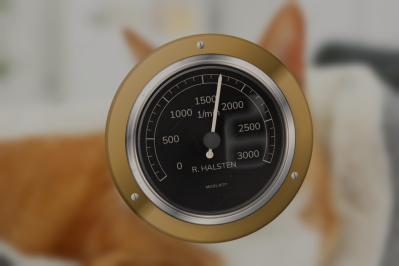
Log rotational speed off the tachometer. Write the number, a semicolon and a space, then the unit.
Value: 1700; rpm
